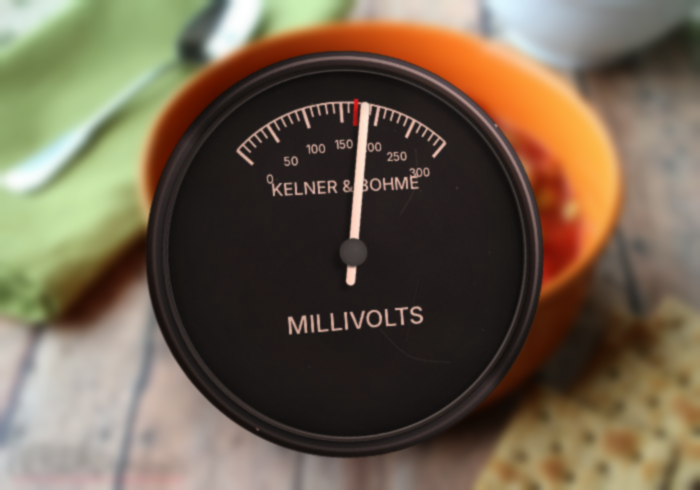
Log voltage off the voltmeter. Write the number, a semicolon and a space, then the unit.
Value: 180; mV
